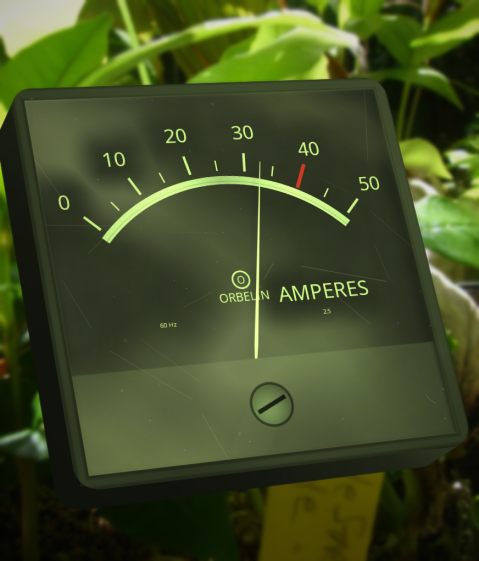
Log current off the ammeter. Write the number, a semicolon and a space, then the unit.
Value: 32.5; A
